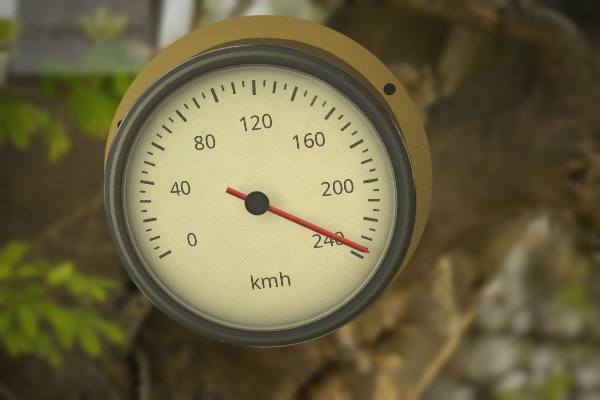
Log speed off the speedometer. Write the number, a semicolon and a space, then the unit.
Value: 235; km/h
